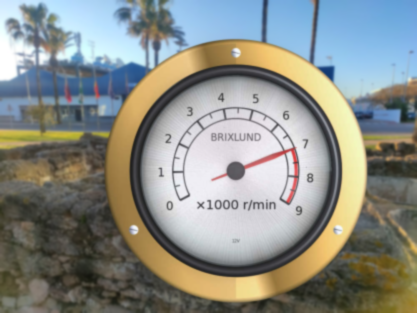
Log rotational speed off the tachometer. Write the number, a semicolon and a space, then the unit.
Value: 7000; rpm
